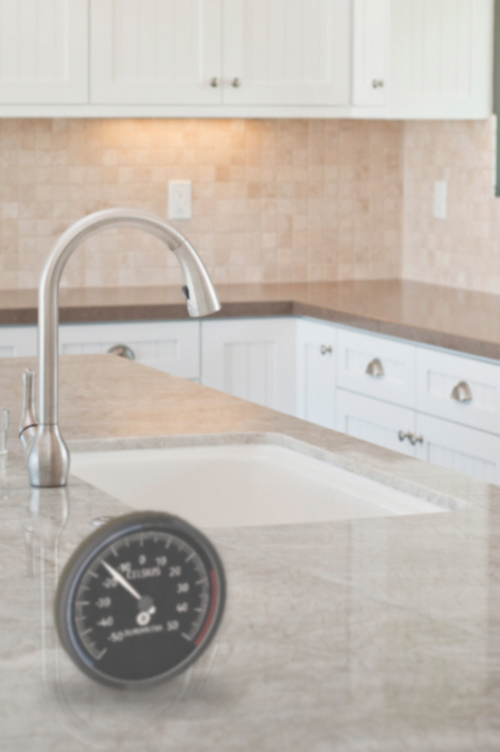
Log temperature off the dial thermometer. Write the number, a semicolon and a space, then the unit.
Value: -15; °C
